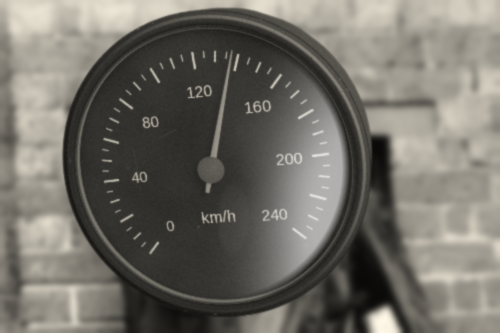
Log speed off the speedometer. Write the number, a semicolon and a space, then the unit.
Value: 137.5; km/h
